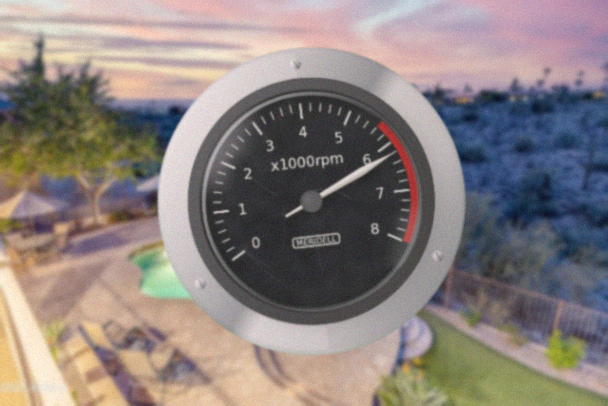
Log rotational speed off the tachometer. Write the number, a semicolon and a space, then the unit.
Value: 6200; rpm
